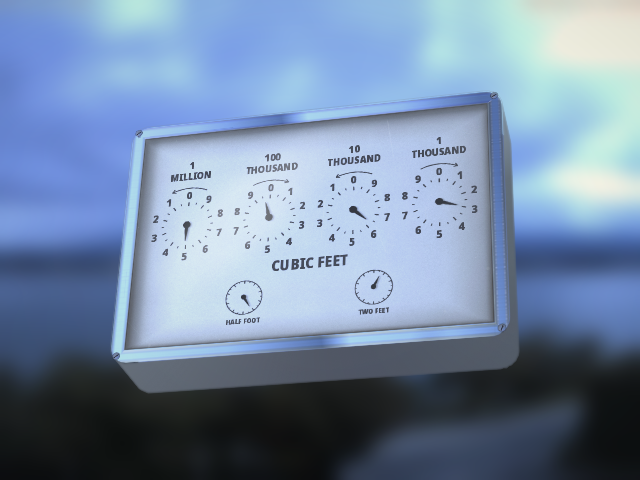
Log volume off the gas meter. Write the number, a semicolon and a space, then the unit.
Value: 496300; ft³
